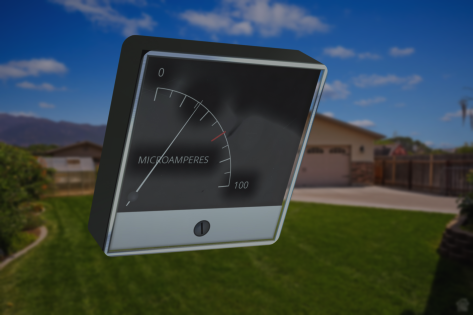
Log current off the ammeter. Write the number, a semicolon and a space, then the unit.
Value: 30; µA
